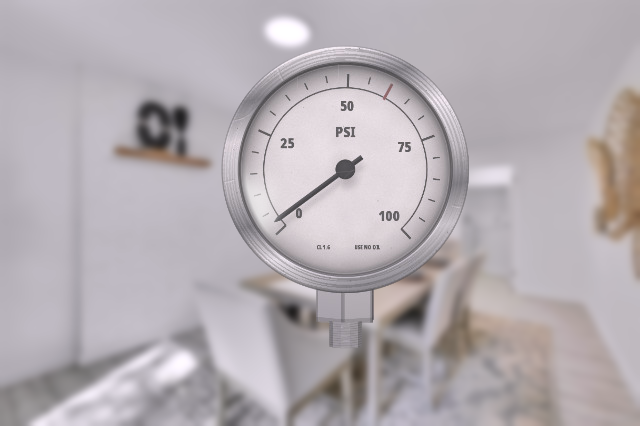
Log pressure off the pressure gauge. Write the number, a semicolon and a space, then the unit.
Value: 2.5; psi
